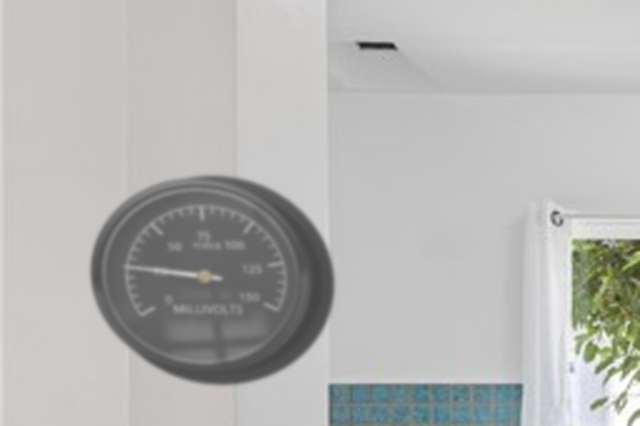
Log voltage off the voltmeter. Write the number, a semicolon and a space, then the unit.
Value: 25; mV
